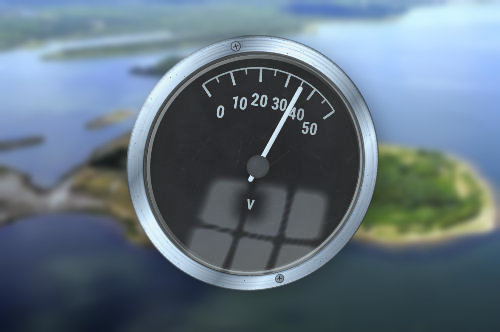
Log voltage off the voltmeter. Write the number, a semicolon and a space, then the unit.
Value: 35; V
